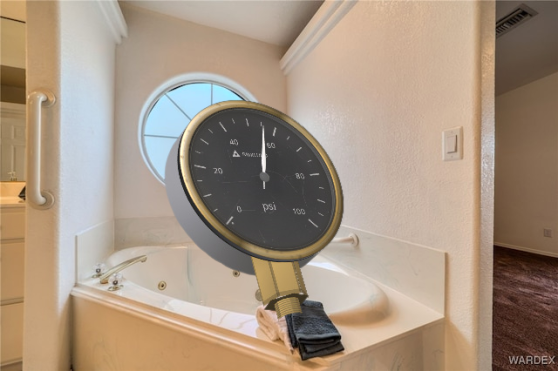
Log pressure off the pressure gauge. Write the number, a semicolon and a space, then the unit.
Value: 55; psi
